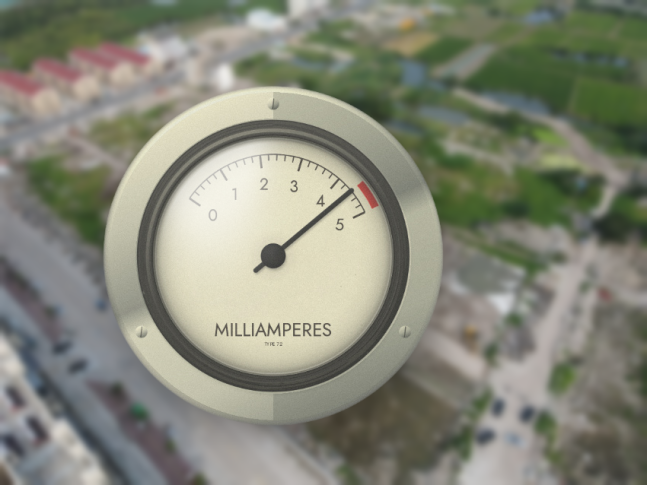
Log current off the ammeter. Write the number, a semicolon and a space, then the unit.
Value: 4.4; mA
